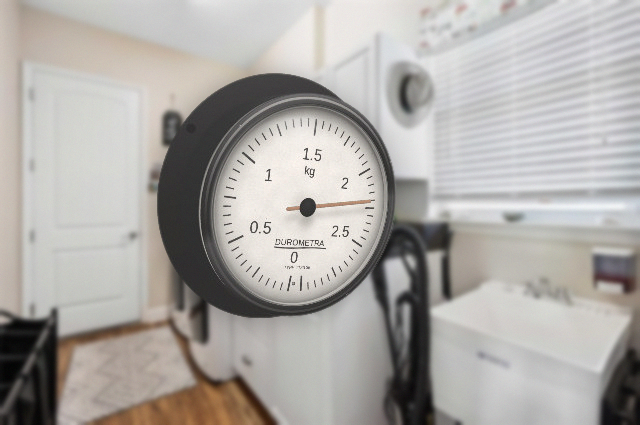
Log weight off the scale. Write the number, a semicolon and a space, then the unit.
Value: 2.2; kg
